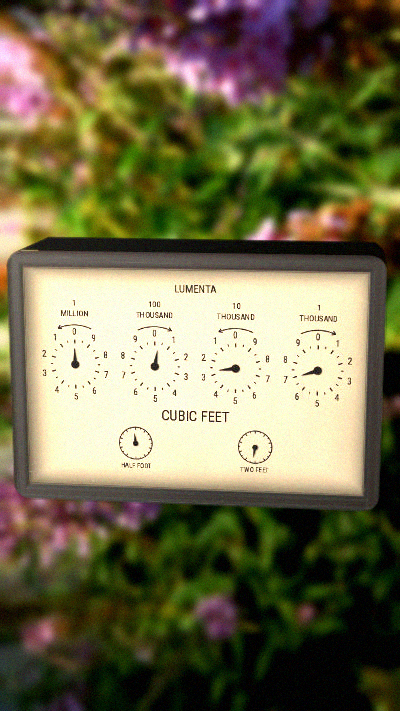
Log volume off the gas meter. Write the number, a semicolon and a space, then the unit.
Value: 2700; ft³
